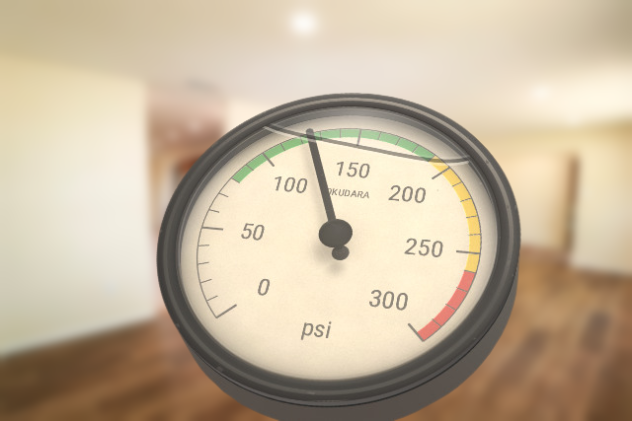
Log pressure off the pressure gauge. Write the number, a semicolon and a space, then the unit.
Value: 125; psi
